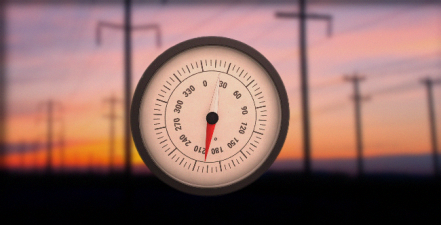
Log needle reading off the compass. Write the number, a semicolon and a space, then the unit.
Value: 200; °
